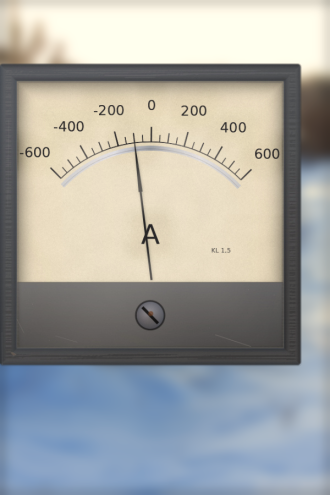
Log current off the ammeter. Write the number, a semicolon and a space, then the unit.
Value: -100; A
